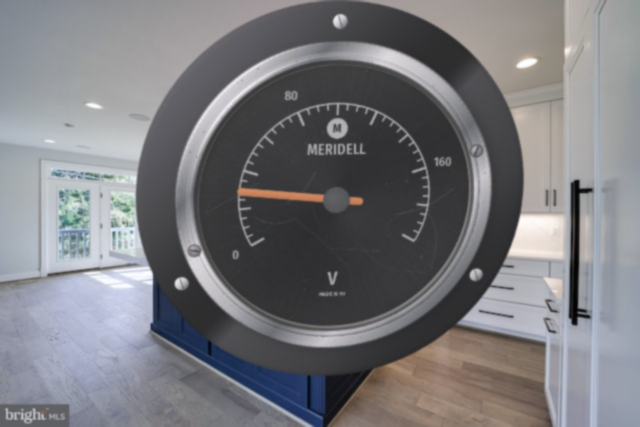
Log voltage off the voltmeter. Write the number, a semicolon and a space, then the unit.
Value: 30; V
